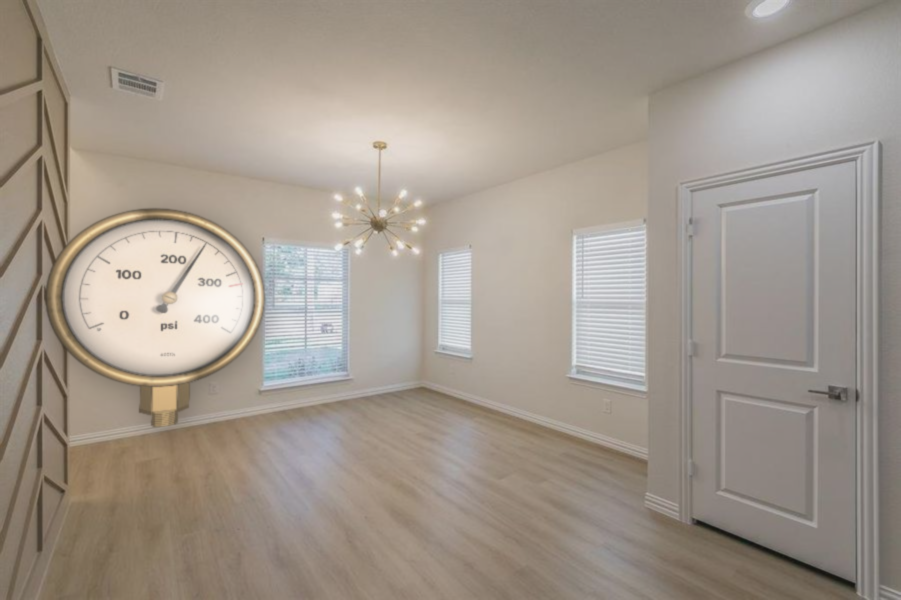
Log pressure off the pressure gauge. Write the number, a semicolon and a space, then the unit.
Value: 240; psi
